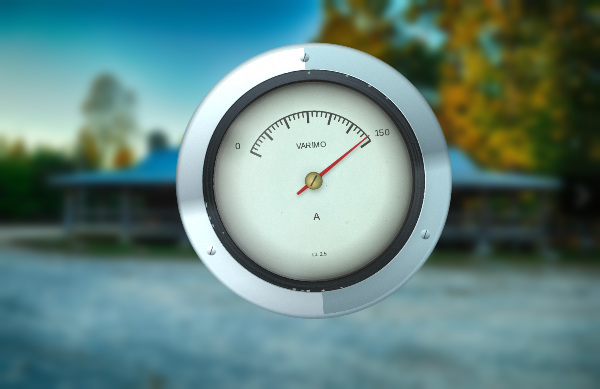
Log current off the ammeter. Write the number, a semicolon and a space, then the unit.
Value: 145; A
